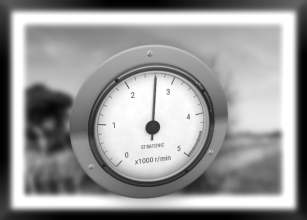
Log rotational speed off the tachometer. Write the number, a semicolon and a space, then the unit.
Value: 2600; rpm
